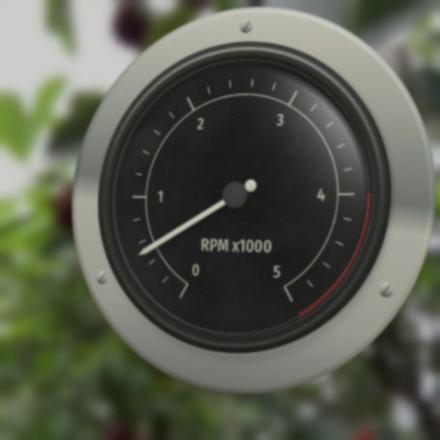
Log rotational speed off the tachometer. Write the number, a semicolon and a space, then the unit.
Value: 500; rpm
